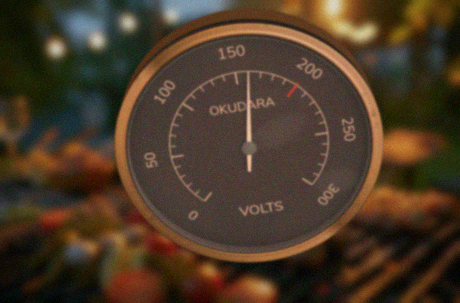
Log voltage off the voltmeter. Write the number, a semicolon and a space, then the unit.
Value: 160; V
